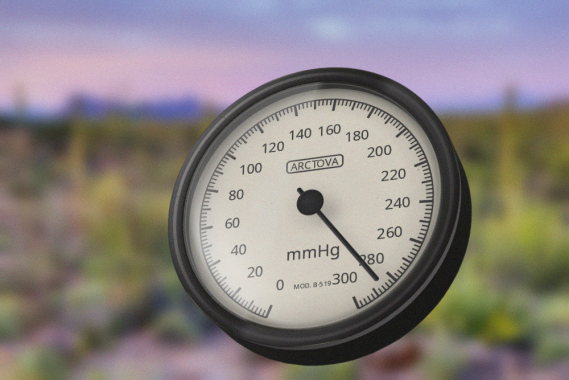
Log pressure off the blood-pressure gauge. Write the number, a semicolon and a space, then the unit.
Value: 286; mmHg
